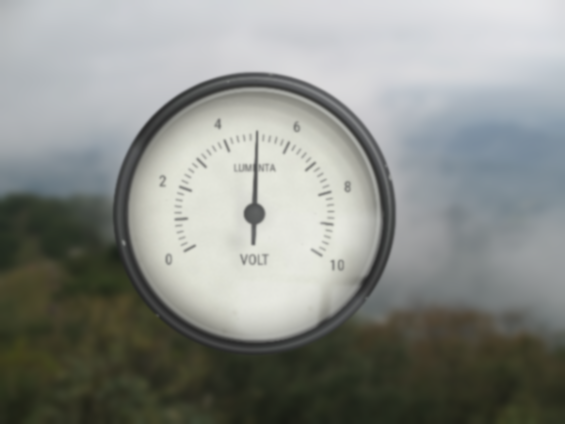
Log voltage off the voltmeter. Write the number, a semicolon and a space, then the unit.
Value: 5; V
